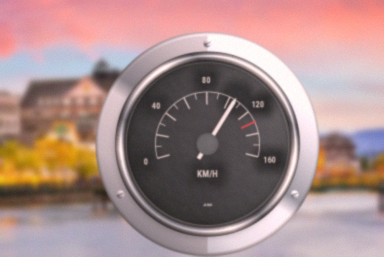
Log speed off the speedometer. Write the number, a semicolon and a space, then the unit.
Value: 105; km/h
